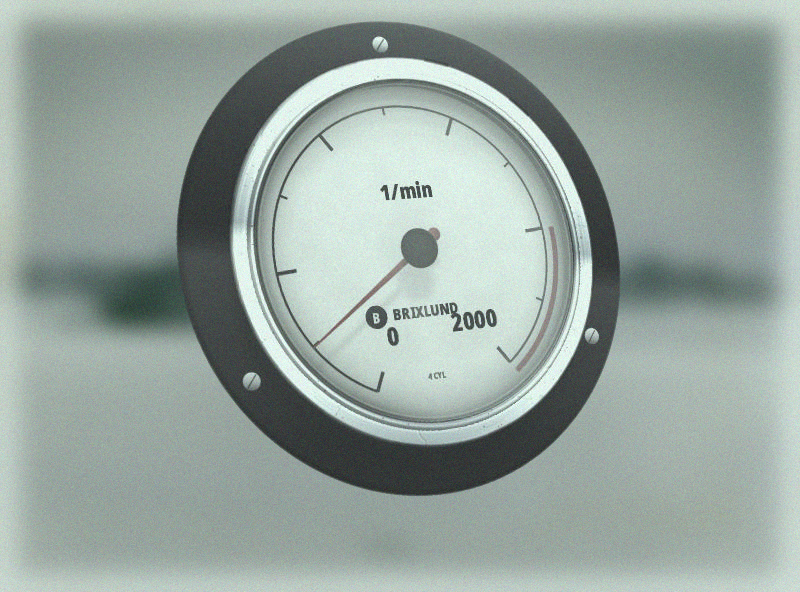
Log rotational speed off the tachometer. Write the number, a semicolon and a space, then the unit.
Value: 200; rpm
